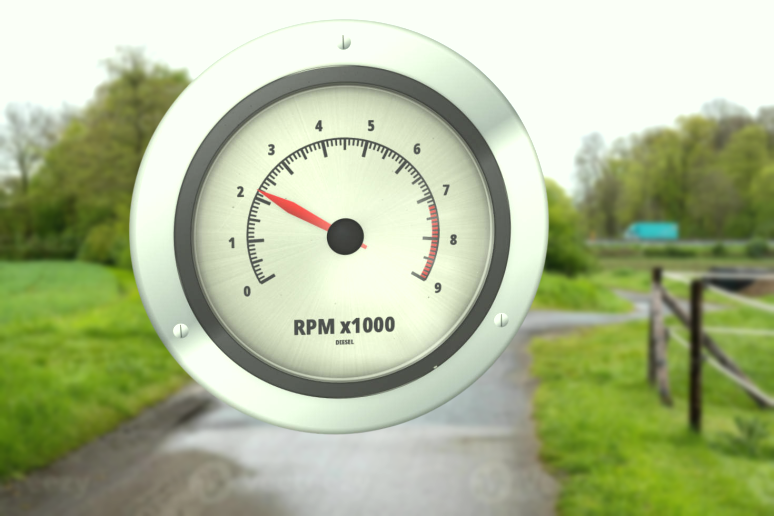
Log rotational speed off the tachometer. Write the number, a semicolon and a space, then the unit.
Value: 2200; rpm
